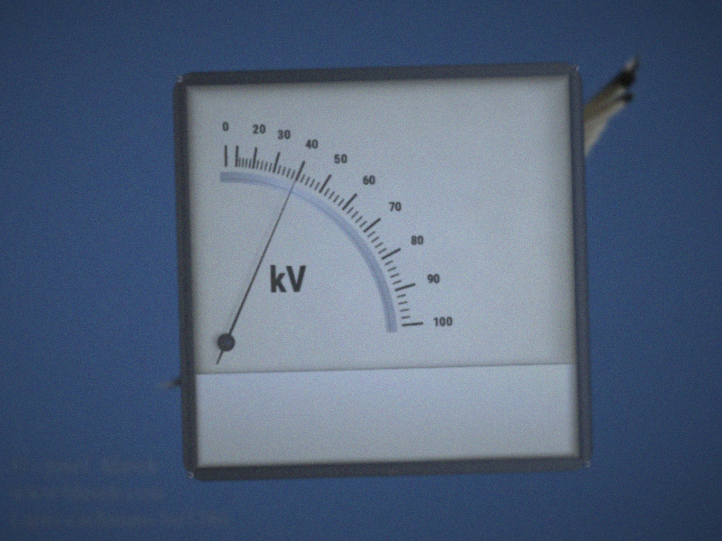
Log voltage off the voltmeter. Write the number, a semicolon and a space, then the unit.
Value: 40; kV
